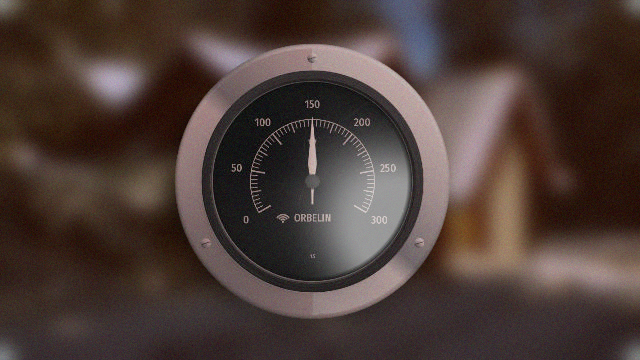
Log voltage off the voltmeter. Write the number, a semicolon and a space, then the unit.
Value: 150; V
